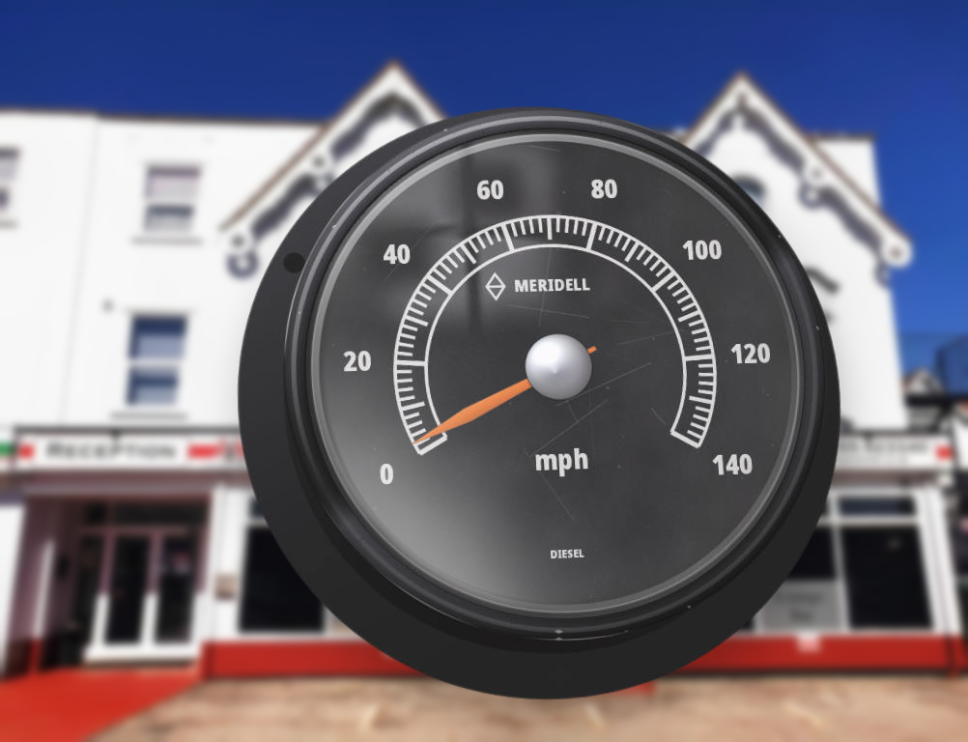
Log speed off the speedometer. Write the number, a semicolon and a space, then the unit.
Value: 2; mph
